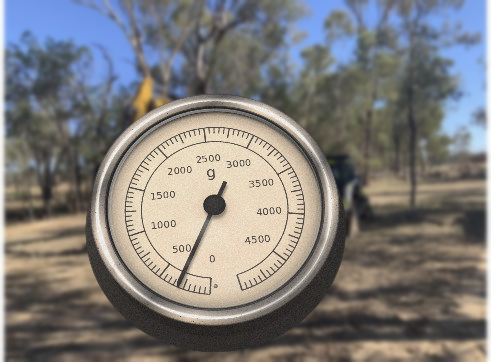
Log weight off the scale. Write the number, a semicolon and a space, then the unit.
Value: 300; g
